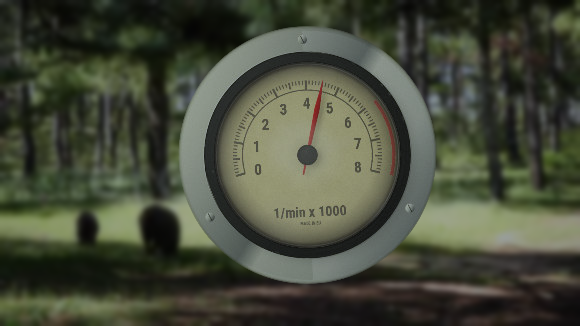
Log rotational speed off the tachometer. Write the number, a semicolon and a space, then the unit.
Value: 4500; rpm
